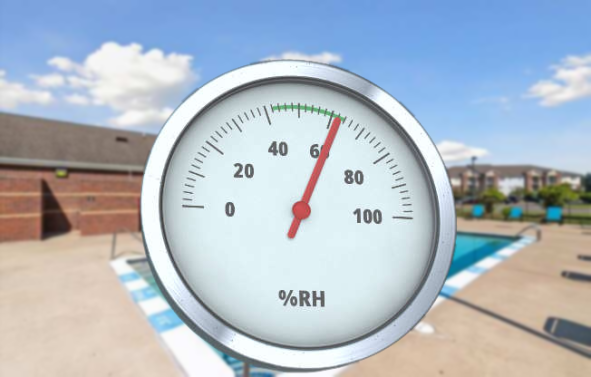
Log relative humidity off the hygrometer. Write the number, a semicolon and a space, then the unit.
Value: 62; %
